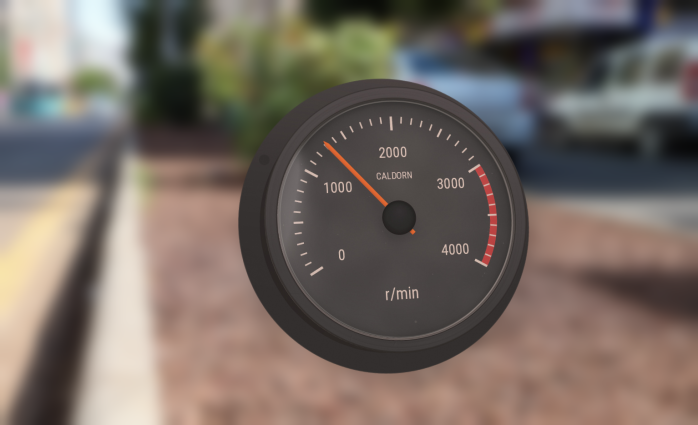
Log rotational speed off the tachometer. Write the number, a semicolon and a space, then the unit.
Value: 1300; rpm
